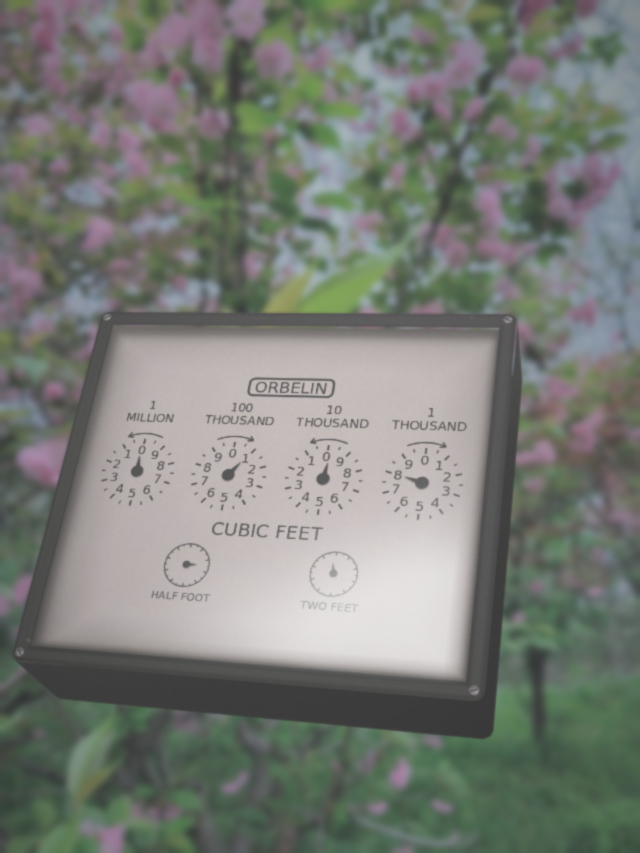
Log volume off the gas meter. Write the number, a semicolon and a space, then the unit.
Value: 9800; ft³
